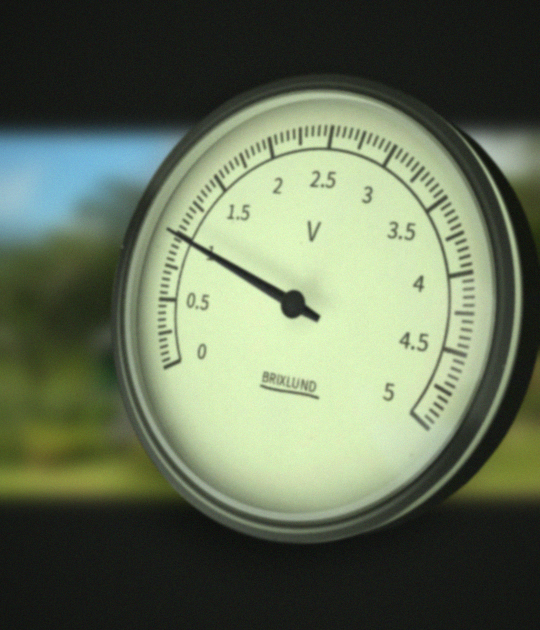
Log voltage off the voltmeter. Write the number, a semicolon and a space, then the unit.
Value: 1; V
